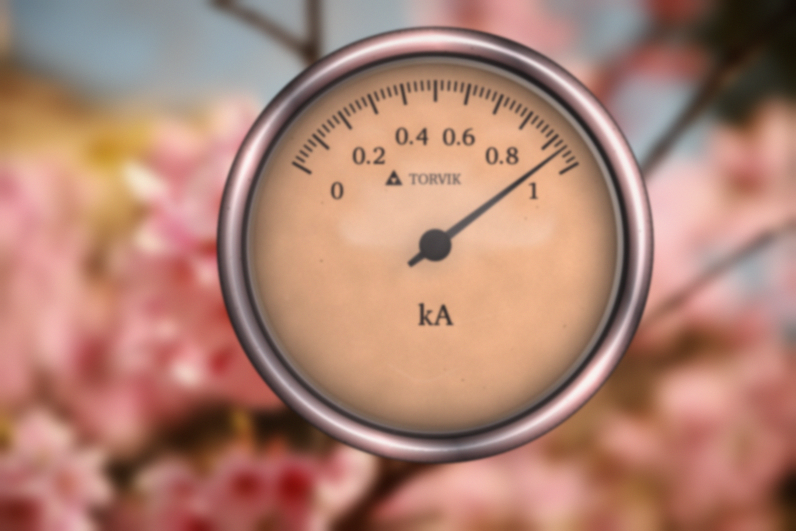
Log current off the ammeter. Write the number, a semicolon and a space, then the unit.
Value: 0.94; kA
